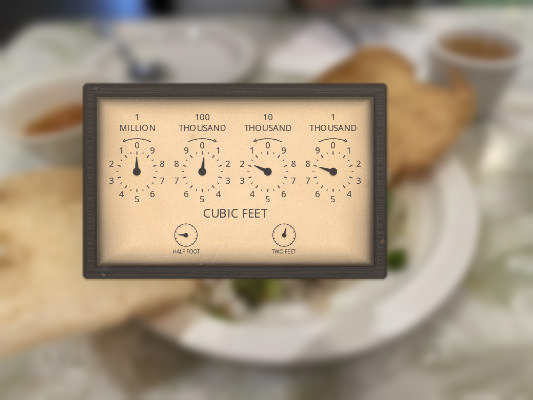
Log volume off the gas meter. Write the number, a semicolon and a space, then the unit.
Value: 1800; ft³
